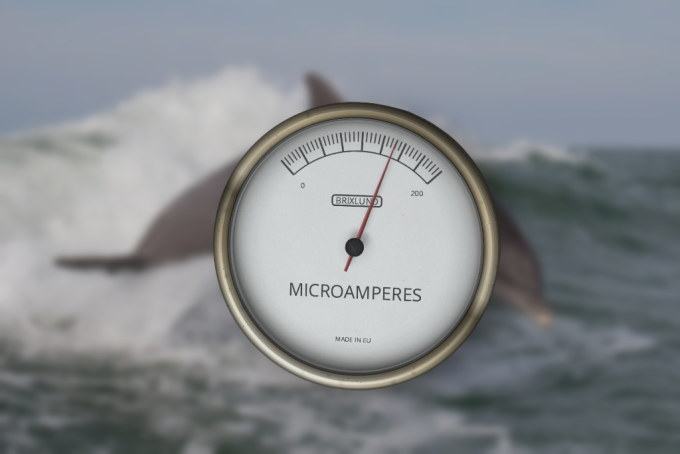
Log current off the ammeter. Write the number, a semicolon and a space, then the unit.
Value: 140; µA
